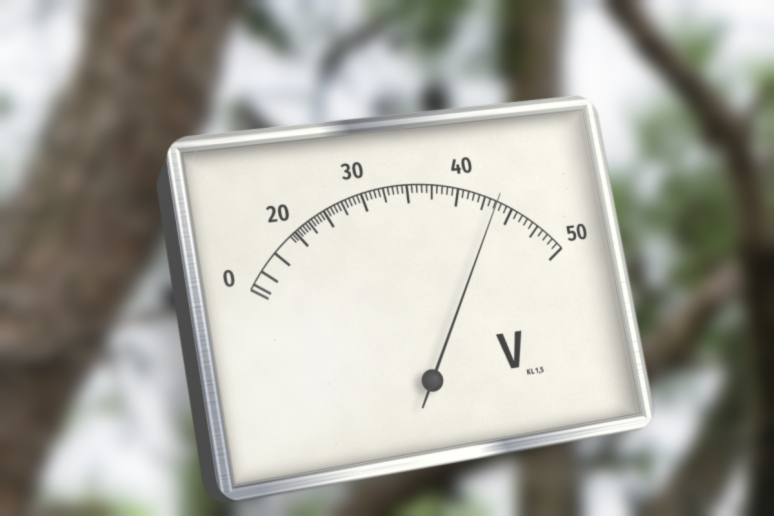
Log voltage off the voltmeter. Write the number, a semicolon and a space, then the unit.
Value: 43.5; V
